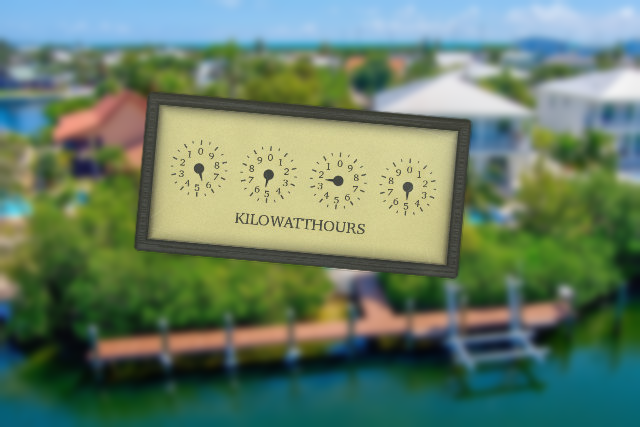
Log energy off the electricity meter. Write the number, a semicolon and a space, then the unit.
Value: 5525; kWh
